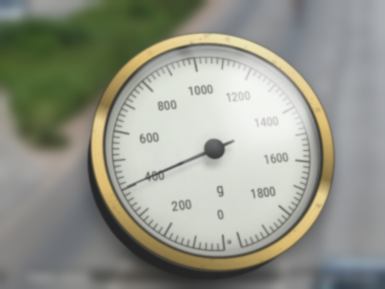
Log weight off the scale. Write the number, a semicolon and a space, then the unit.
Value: 400; g
